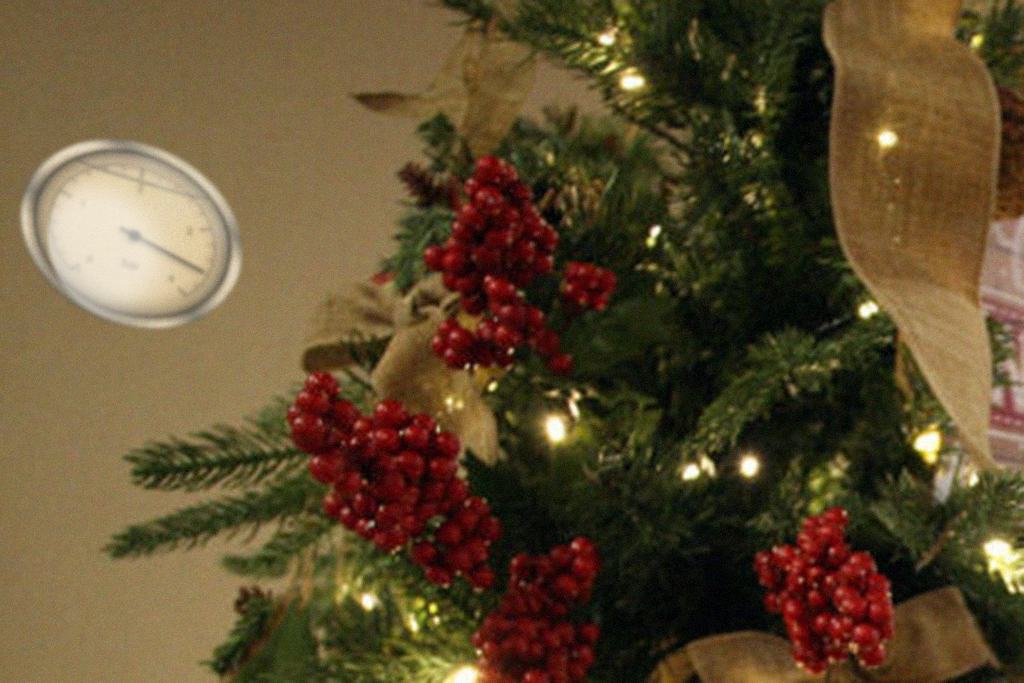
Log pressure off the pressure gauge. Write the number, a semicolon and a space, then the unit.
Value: 3.6; bar
